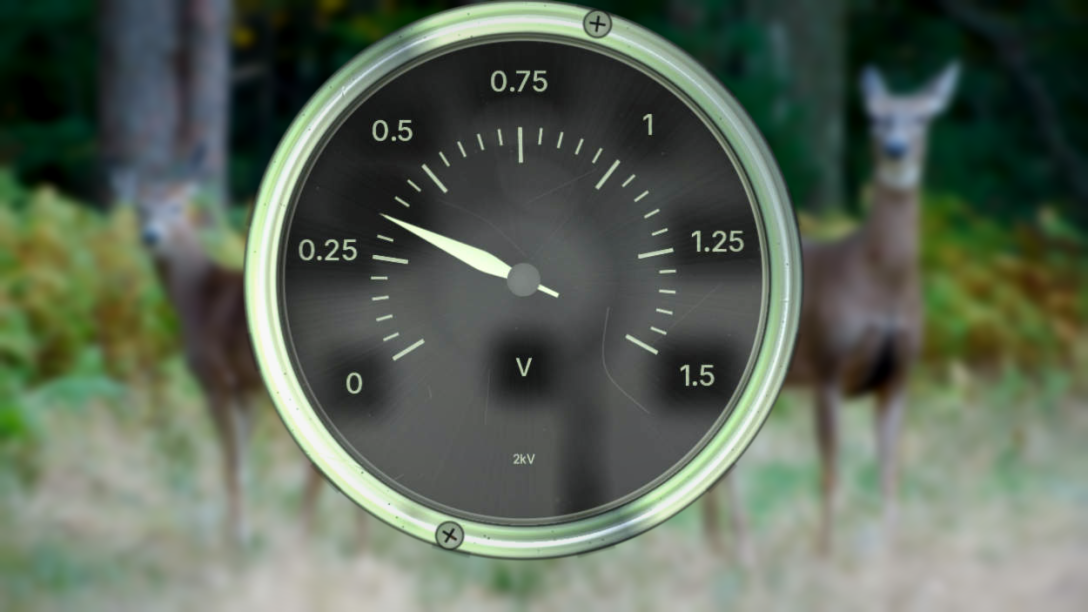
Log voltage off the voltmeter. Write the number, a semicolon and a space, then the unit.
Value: 0.35; V
